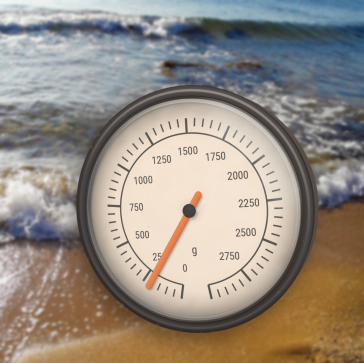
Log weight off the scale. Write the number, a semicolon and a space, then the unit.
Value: 200; g
